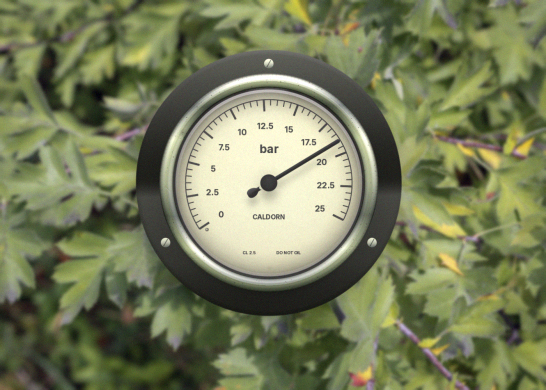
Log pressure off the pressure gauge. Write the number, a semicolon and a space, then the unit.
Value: 19; bar
